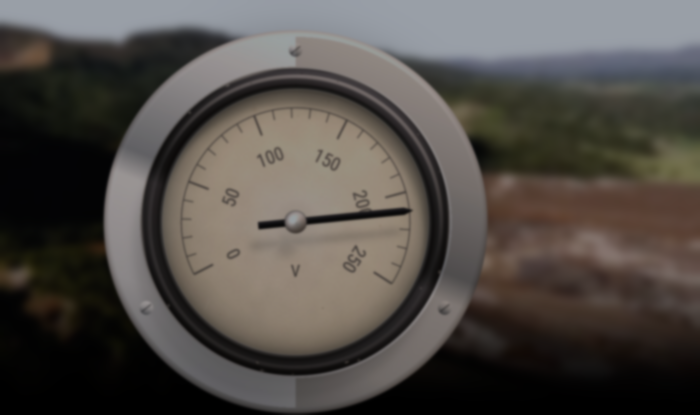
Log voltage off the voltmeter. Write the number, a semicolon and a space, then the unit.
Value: 210; V
